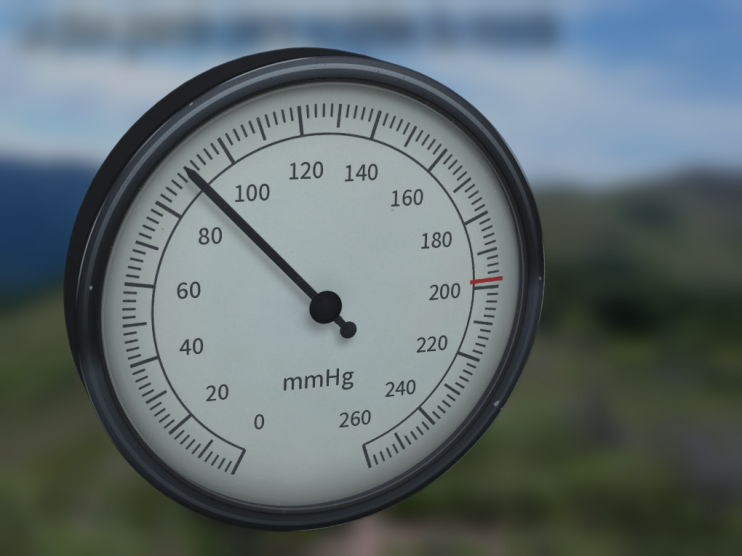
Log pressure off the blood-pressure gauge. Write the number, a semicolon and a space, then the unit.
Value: 90; mmHg
